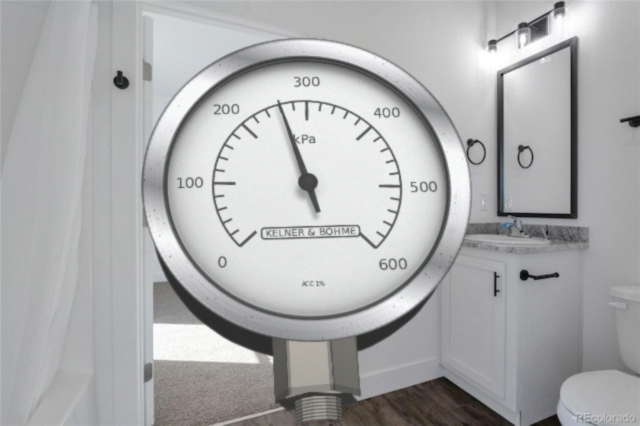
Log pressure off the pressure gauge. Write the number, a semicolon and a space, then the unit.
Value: 260; kPa
